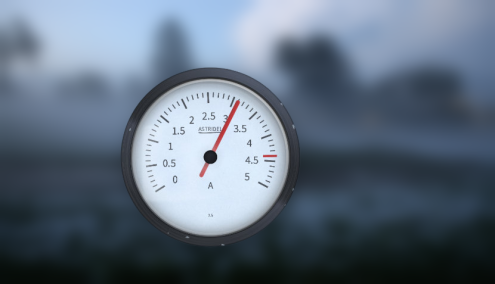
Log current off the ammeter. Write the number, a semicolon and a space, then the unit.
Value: 3.1; A
